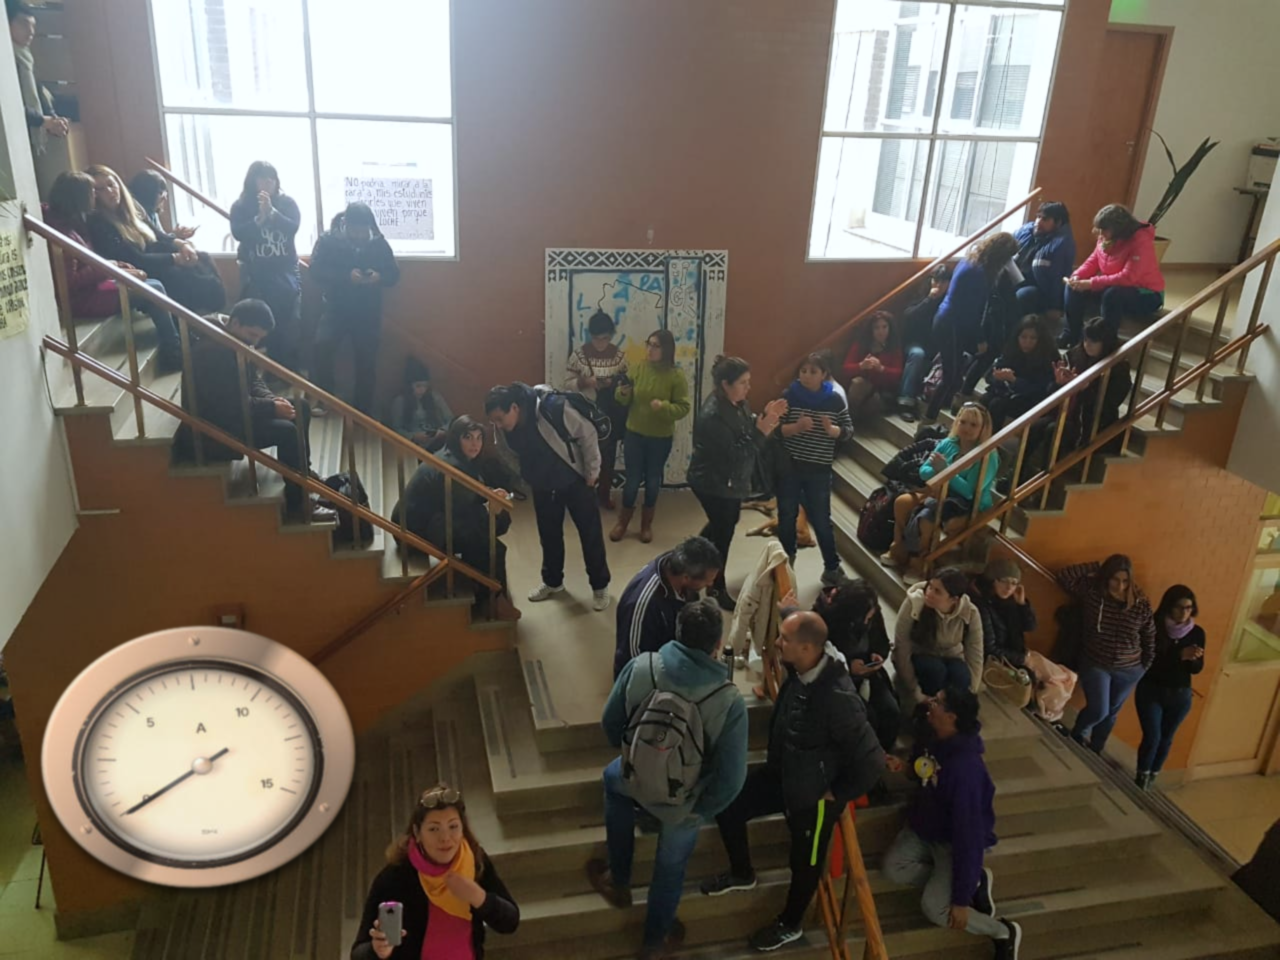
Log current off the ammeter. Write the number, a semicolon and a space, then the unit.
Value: 0; A
